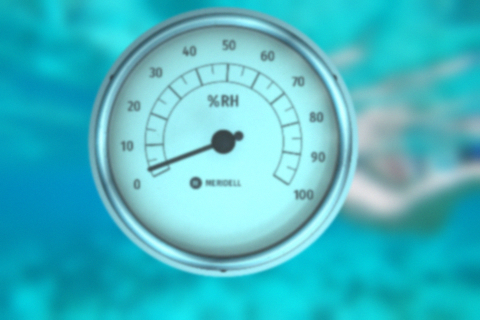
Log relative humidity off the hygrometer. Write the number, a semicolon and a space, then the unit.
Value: 2.5; %
